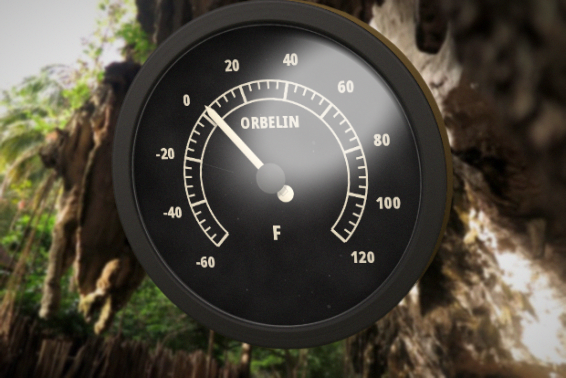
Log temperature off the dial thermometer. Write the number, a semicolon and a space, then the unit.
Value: 4; °F
